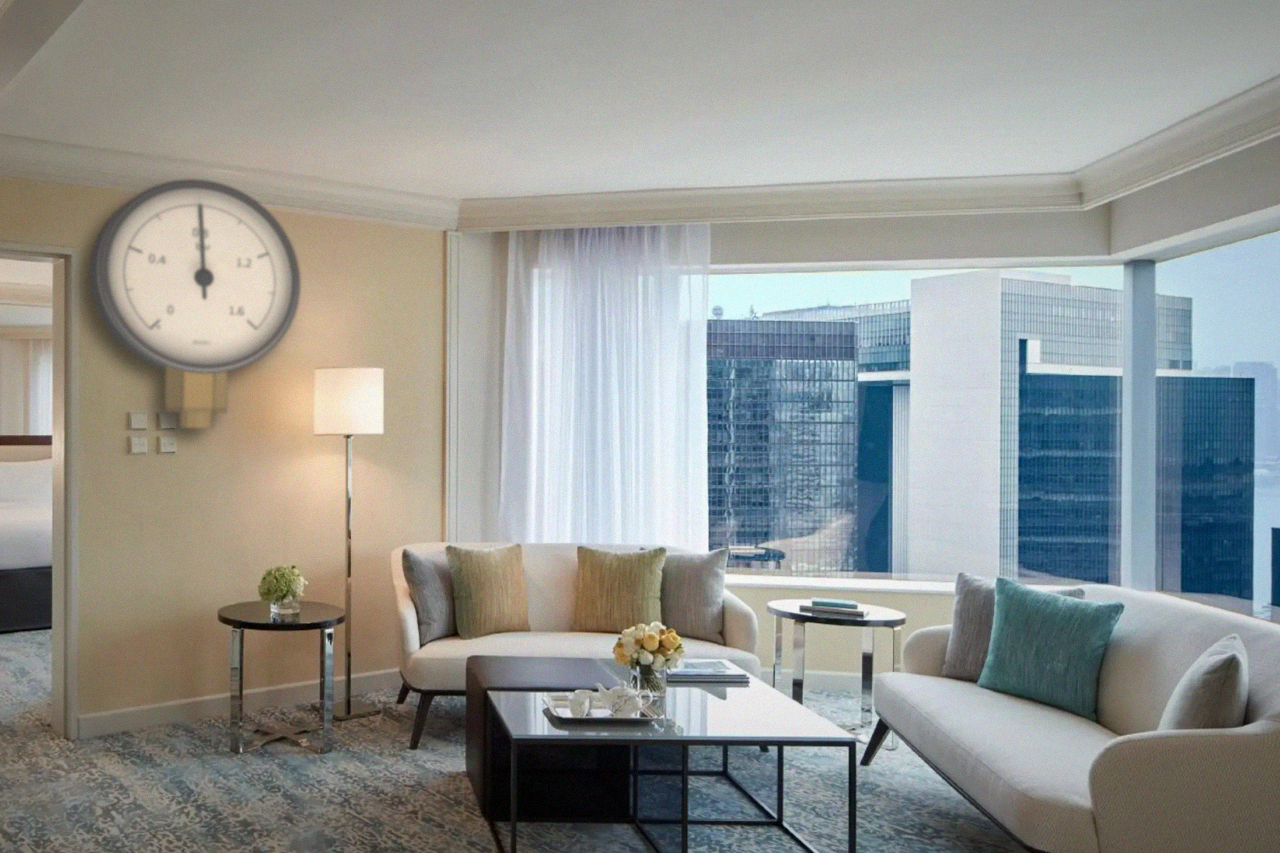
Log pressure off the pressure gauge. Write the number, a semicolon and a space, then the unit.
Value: 0.8; bar
